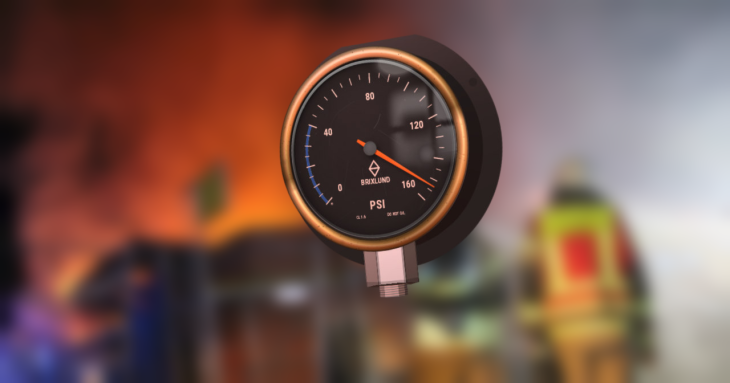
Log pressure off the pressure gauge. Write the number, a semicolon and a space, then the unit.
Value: 152.5; psi
